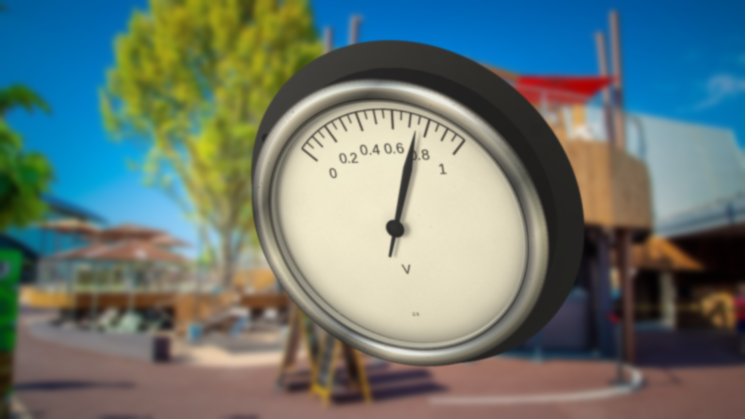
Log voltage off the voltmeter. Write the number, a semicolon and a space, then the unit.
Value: 0.75; V
